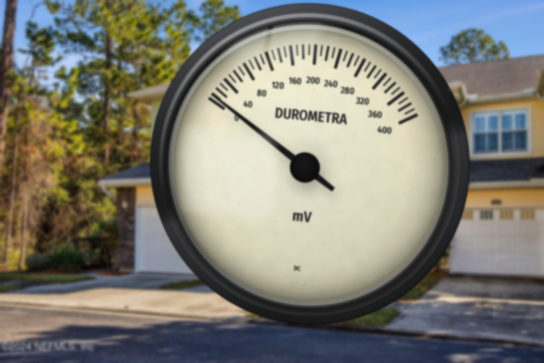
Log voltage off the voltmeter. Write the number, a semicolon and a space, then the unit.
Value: 10; mV
